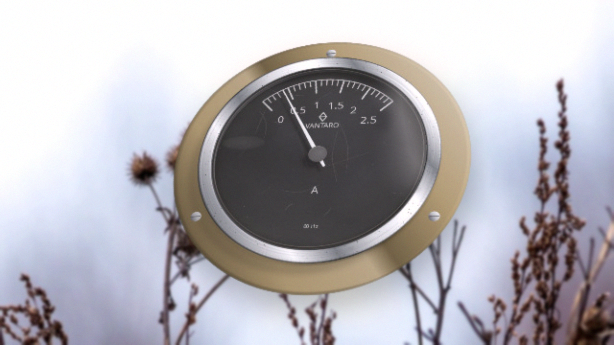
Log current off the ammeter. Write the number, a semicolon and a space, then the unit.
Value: 0.4; A
